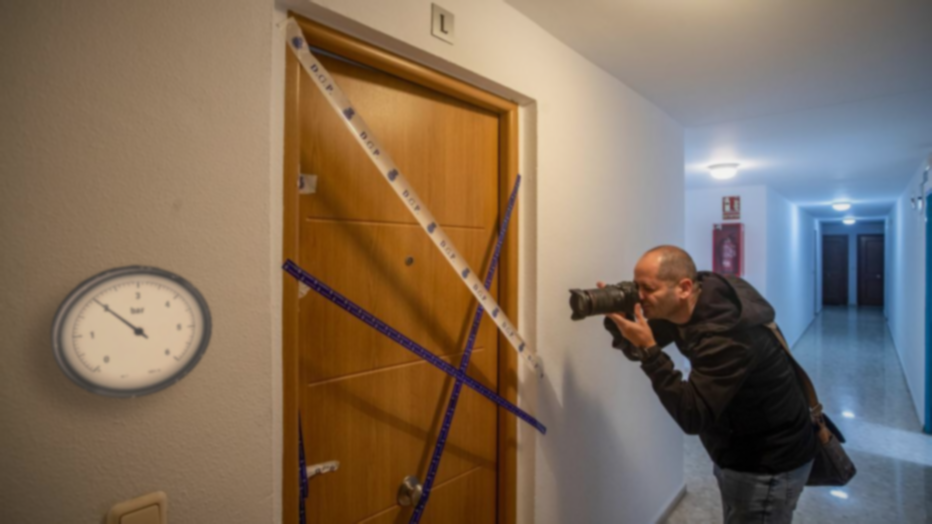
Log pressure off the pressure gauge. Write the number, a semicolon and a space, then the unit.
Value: 2; bar
